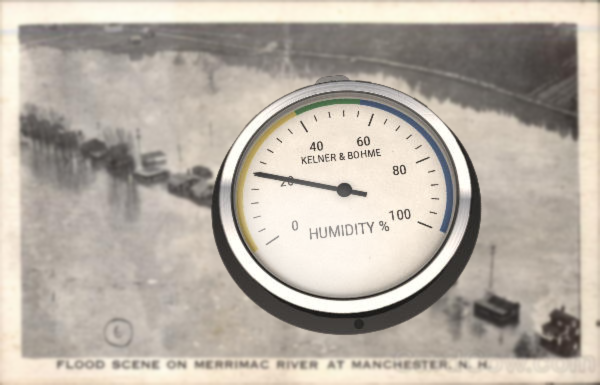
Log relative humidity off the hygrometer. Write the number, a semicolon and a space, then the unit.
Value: 20; %
